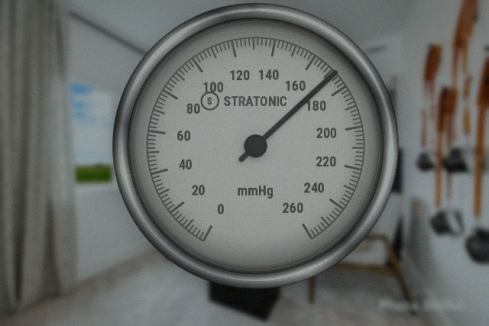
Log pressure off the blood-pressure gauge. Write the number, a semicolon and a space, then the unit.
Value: 172; mmHg
